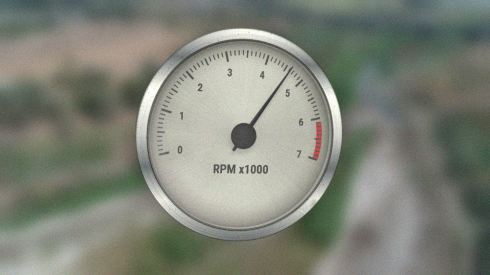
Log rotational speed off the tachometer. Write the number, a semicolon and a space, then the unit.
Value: 4600; rpm
